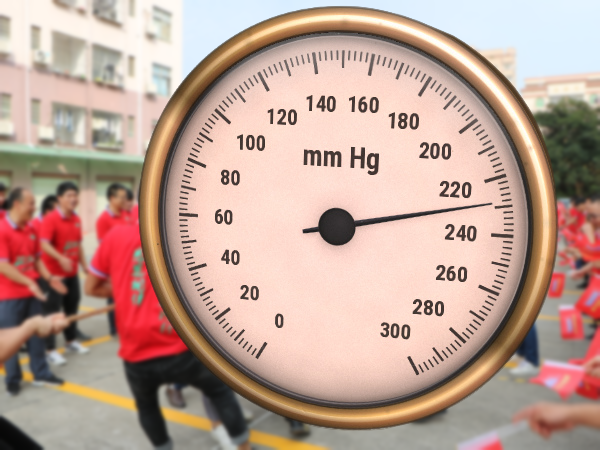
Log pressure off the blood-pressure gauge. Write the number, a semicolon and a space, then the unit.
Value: 228; mmHg
